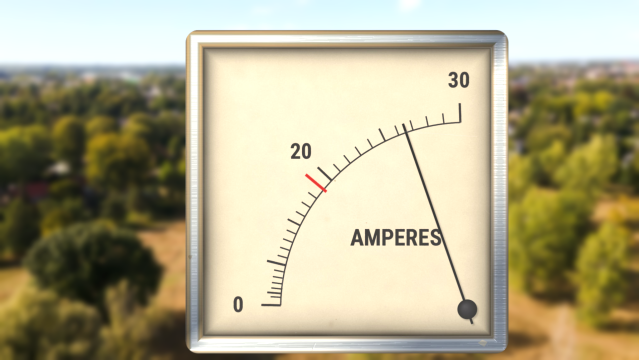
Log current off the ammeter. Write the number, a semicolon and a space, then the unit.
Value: 26.5; A
